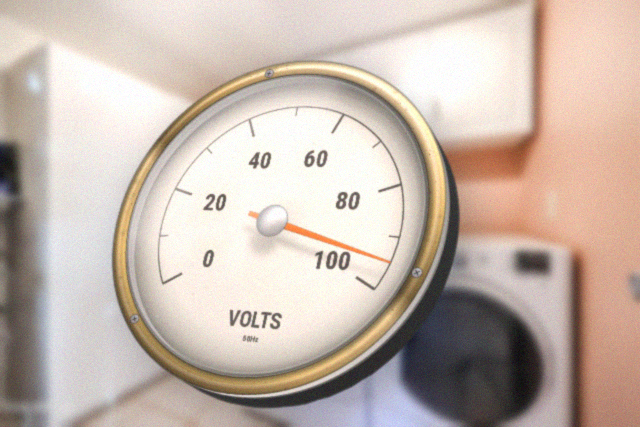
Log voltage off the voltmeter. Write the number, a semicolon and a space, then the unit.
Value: 95; V
